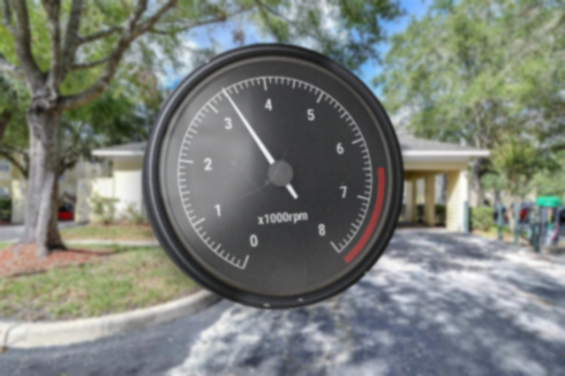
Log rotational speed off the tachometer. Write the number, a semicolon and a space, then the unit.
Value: 3300; rpm
